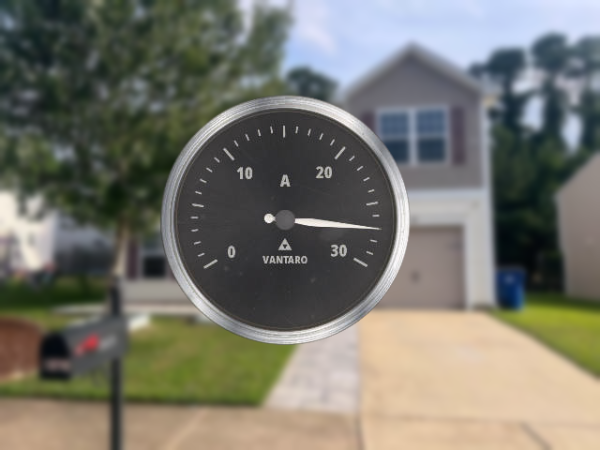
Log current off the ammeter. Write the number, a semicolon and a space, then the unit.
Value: 27; A
